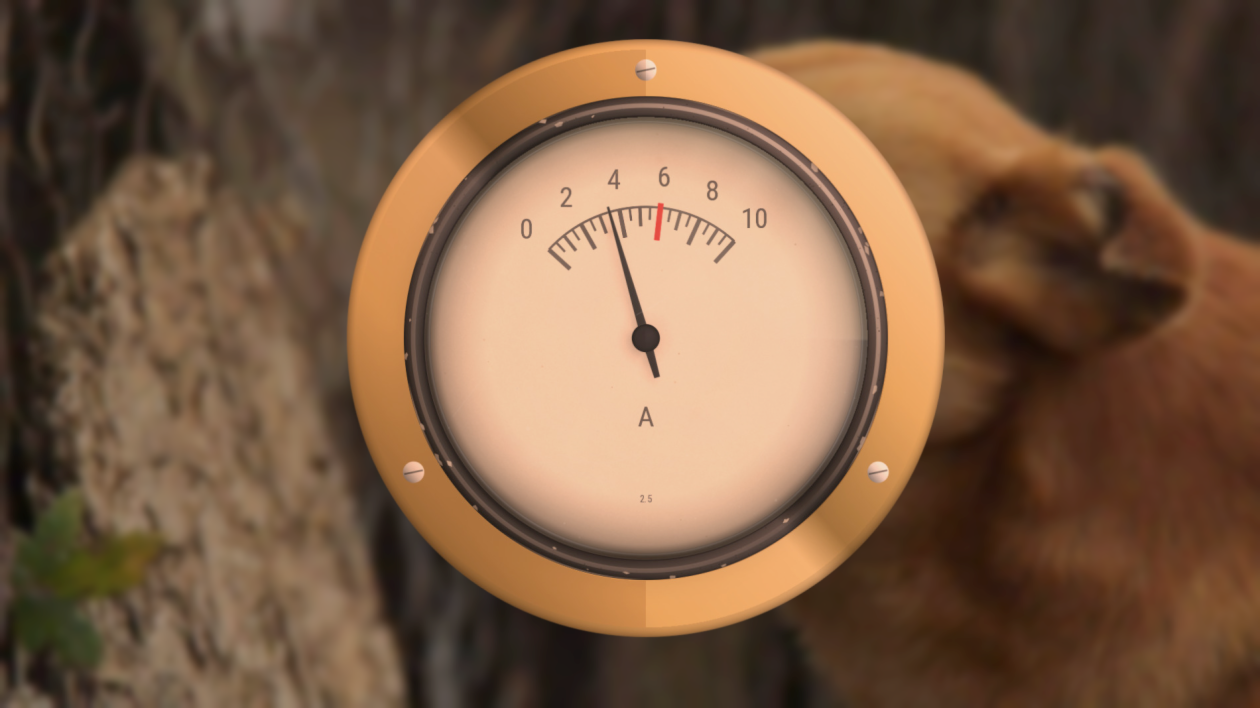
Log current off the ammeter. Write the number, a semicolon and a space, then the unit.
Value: 3.5; A
